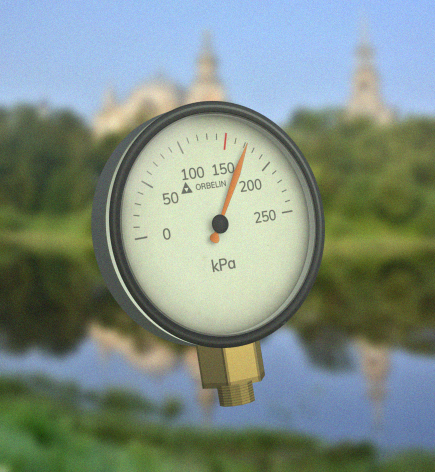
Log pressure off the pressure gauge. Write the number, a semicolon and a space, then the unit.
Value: 170; kPa
